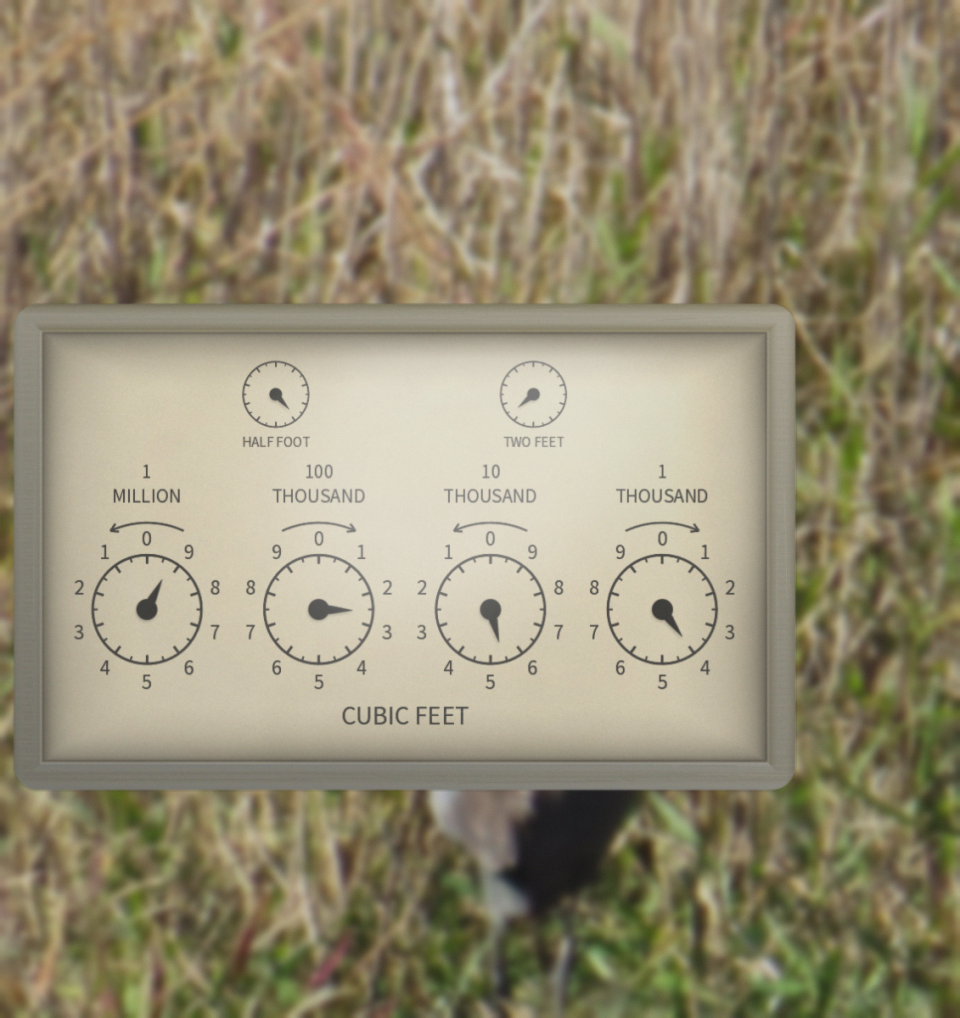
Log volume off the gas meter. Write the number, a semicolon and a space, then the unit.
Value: 925400; ft³
